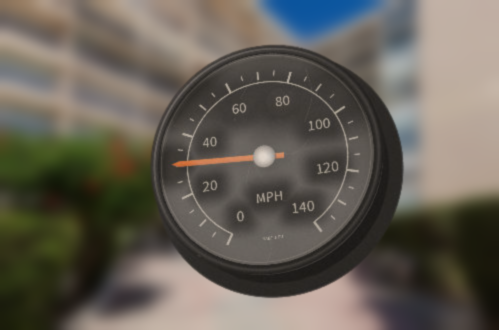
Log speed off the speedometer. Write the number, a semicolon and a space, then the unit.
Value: 30; mph
